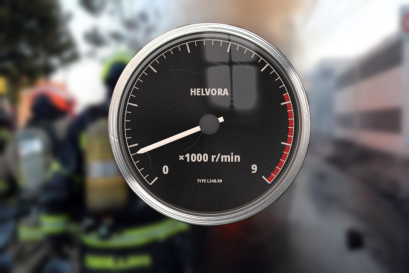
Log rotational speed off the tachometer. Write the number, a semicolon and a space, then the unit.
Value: 800; rpm
